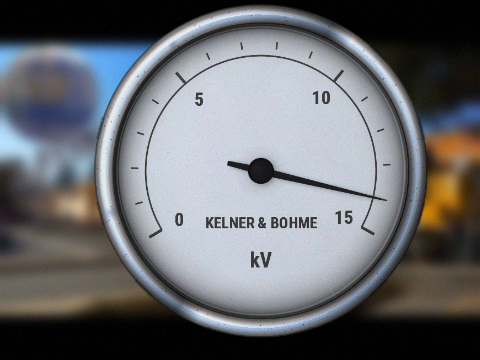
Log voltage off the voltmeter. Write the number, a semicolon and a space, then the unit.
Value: 14; kV
